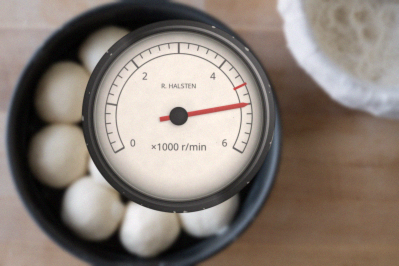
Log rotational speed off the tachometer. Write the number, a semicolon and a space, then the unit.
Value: 5000; rpm
